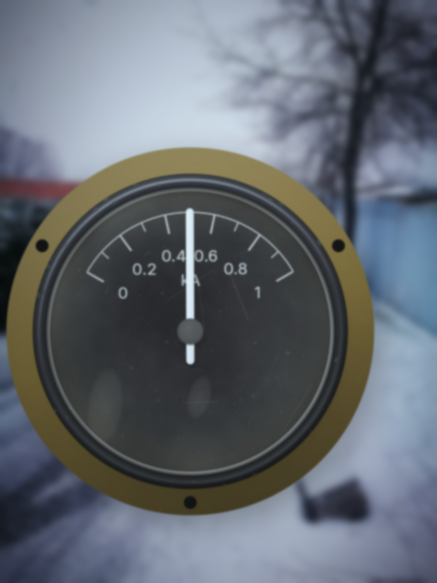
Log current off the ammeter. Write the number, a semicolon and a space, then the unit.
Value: 0.5; kA
